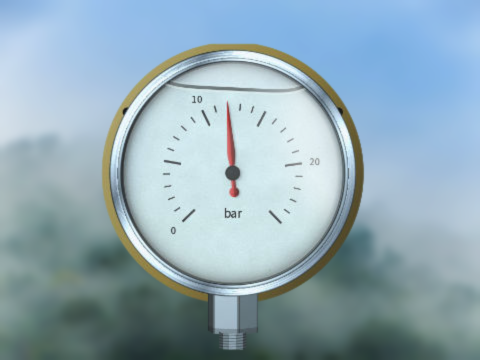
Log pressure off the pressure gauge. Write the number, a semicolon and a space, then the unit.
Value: 12; bar
